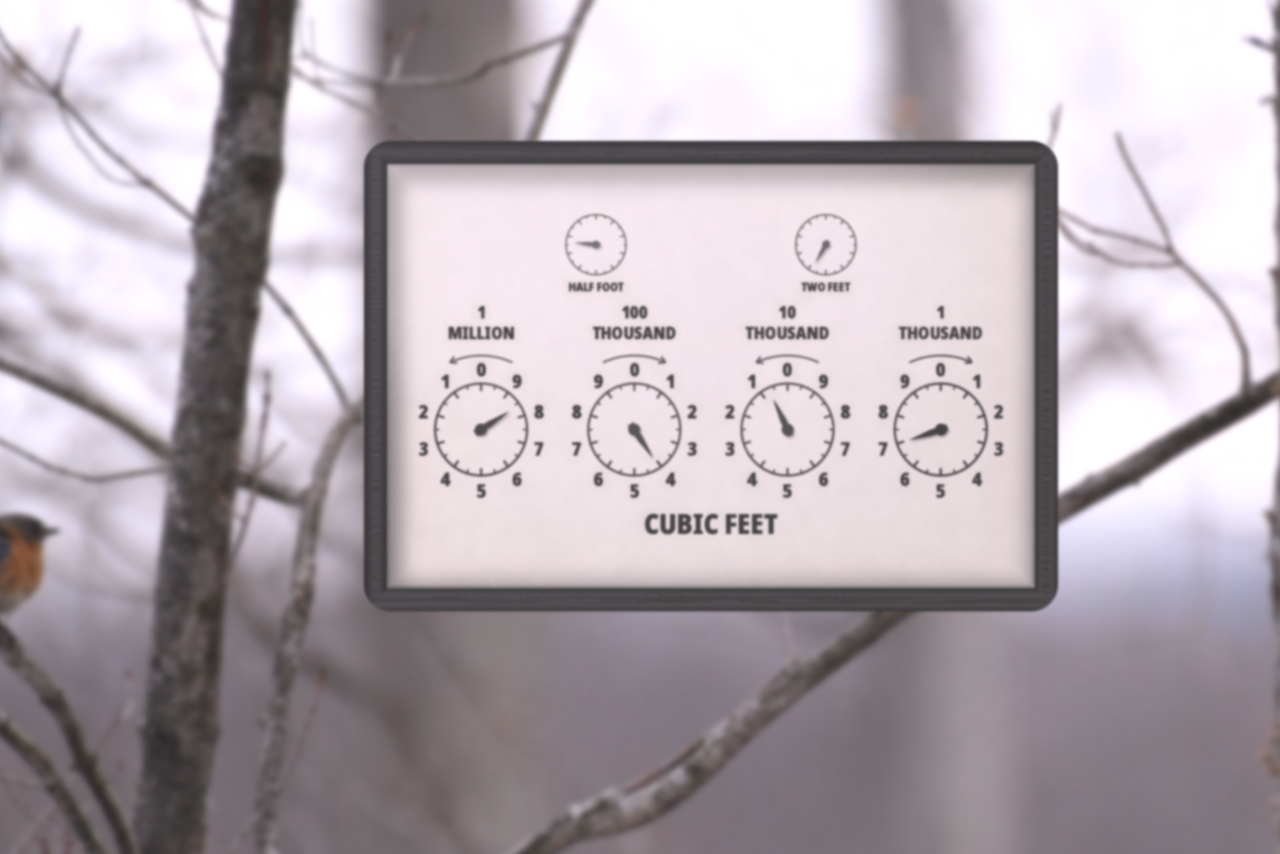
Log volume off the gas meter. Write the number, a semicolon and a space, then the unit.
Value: 840700; ft³
